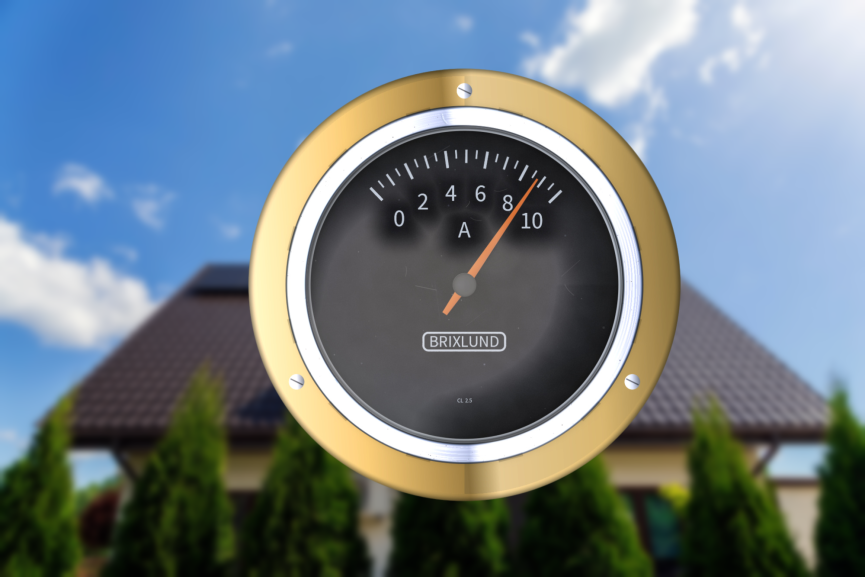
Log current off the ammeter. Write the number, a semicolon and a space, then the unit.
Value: 8.75; A
